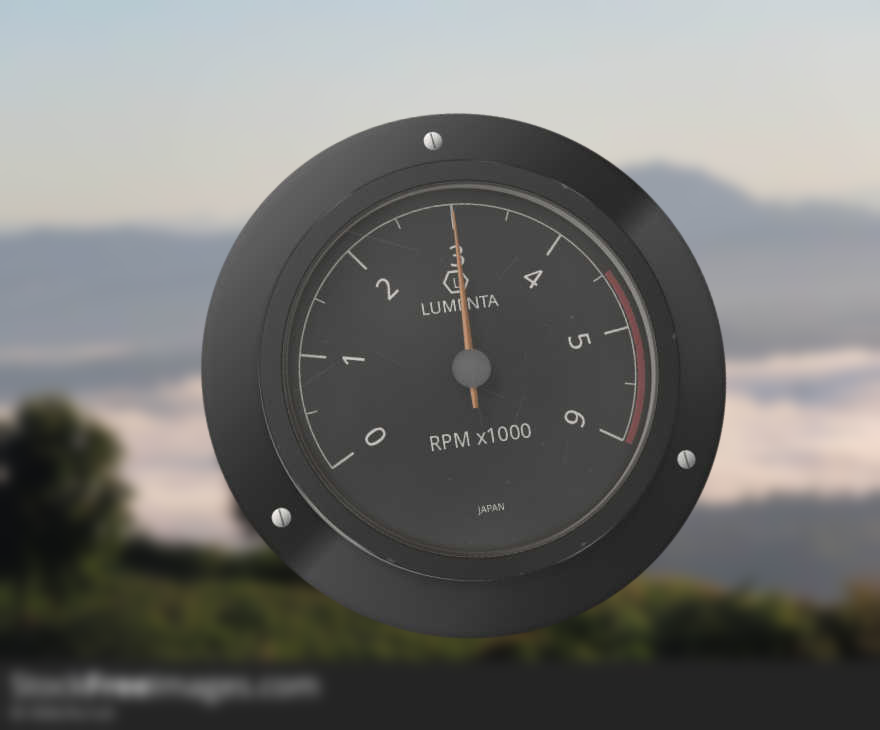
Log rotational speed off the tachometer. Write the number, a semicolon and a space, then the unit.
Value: 3000; rpm
